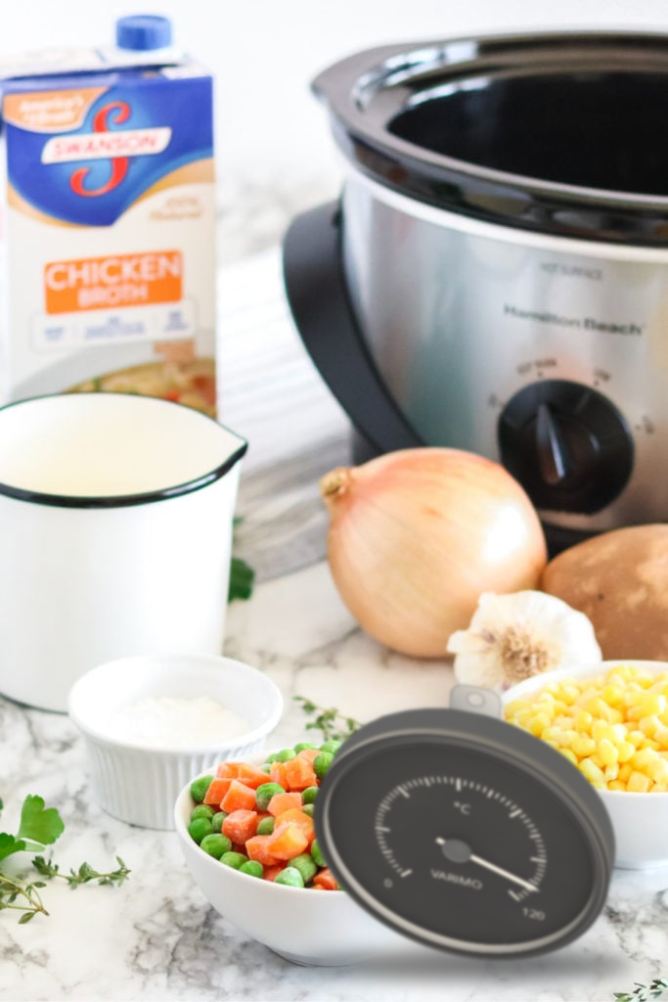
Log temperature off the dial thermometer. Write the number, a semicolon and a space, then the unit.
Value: 110; °C
